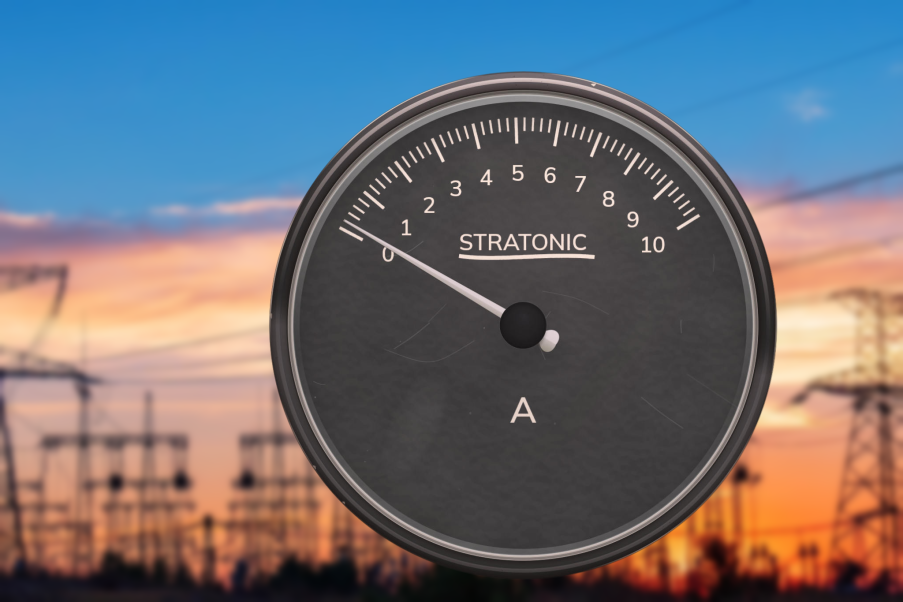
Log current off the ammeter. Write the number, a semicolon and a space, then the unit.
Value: 0.2; A
